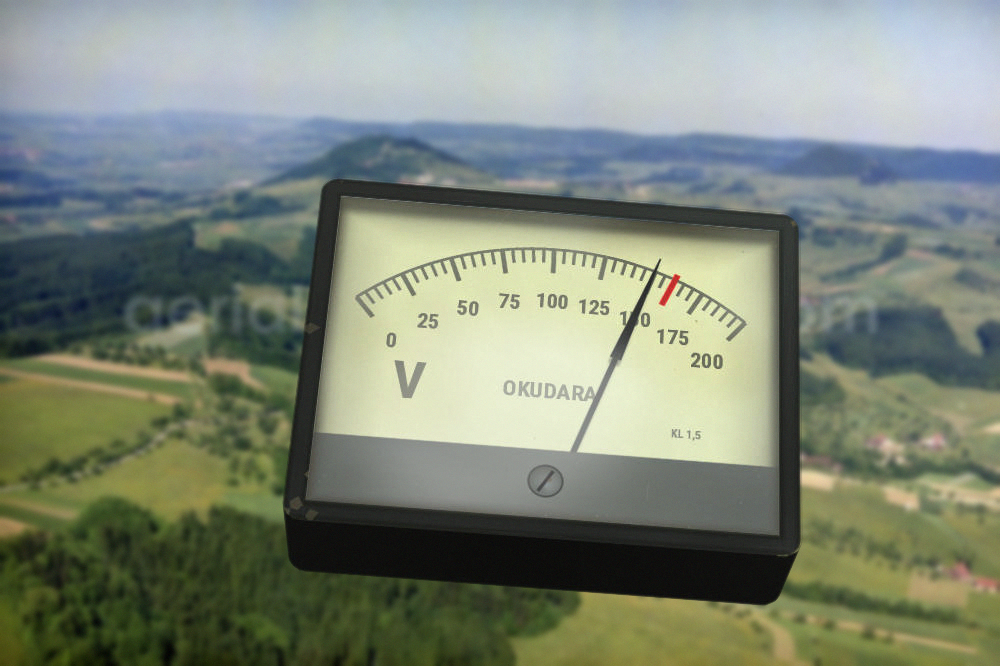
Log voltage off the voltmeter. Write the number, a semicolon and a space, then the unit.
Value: 150; V
